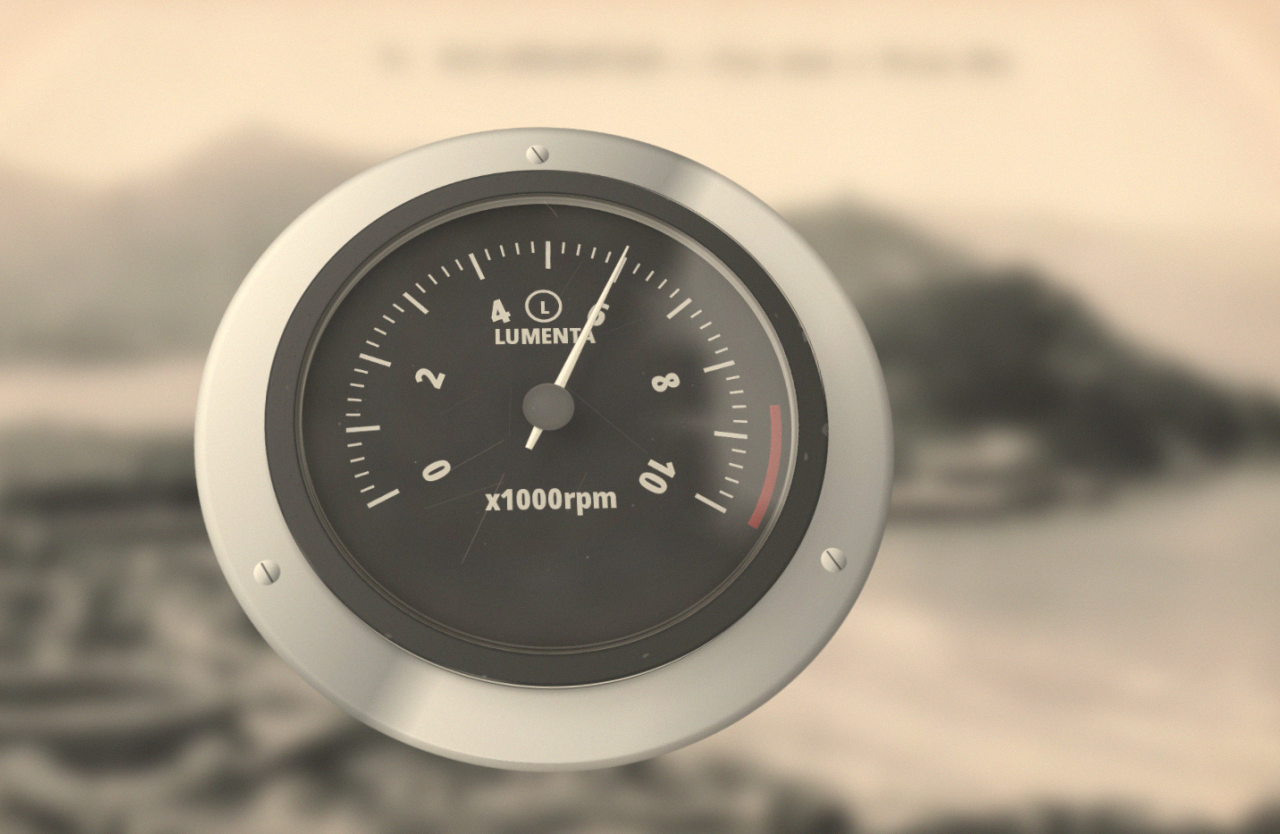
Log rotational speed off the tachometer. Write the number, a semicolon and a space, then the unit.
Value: 6000; rpm
